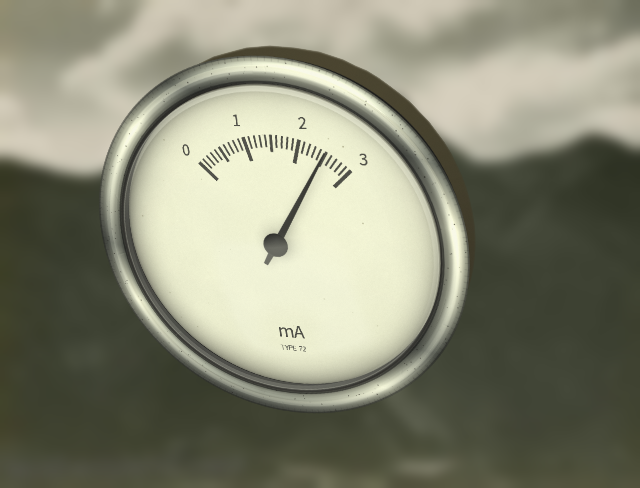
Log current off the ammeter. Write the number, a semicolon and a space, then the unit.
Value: 2.5; mA
